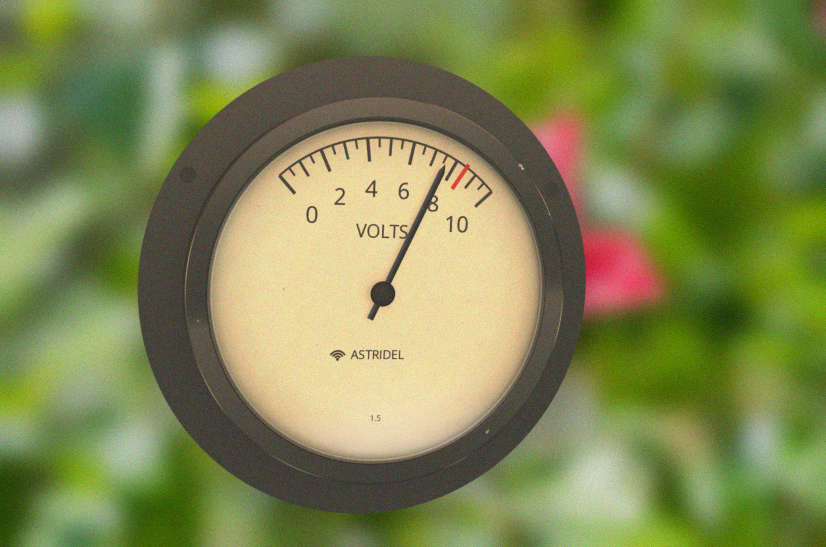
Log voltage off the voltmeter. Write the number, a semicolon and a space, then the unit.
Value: 7.5; V
